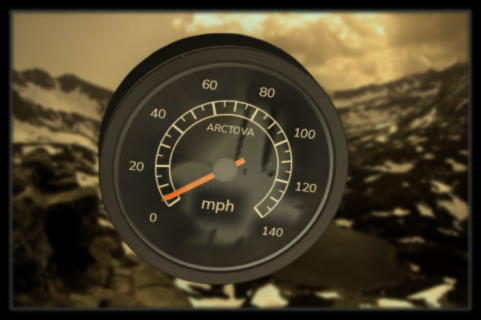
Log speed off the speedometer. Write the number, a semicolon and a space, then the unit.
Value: 5; mph
